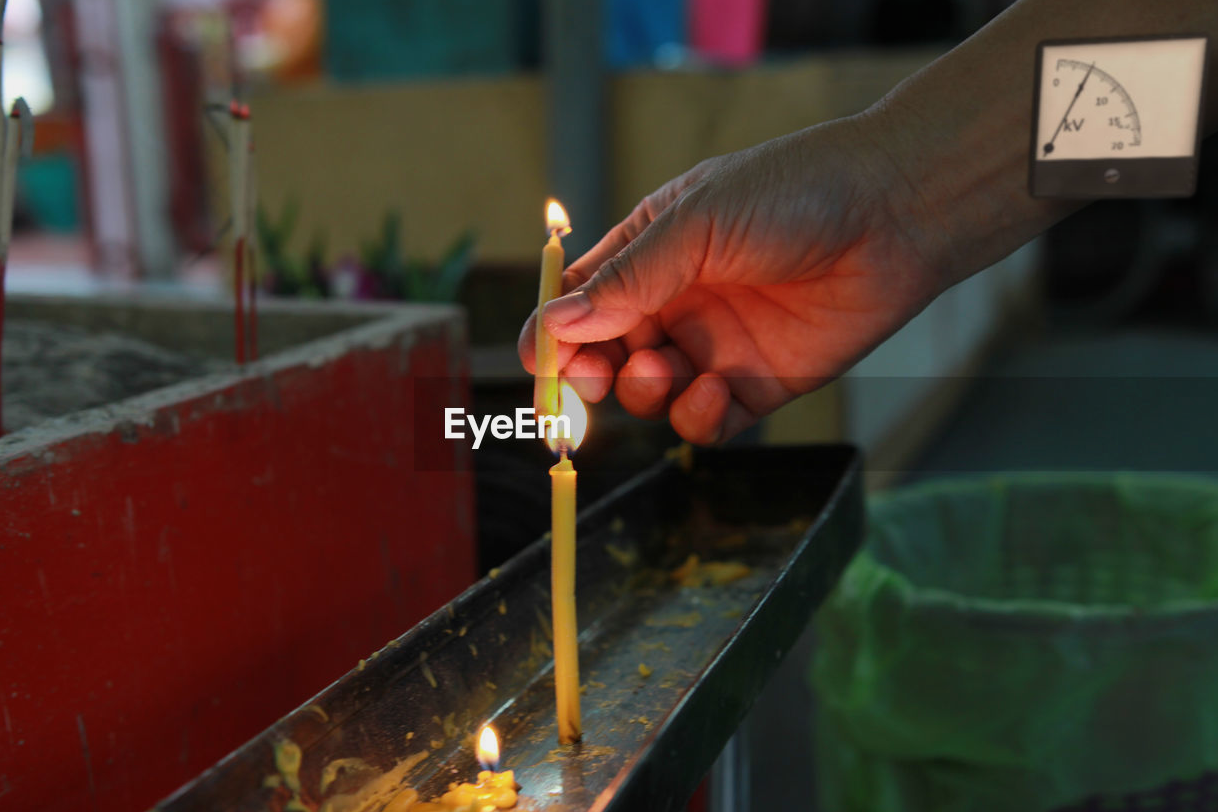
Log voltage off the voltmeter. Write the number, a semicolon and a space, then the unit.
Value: 5; kV
